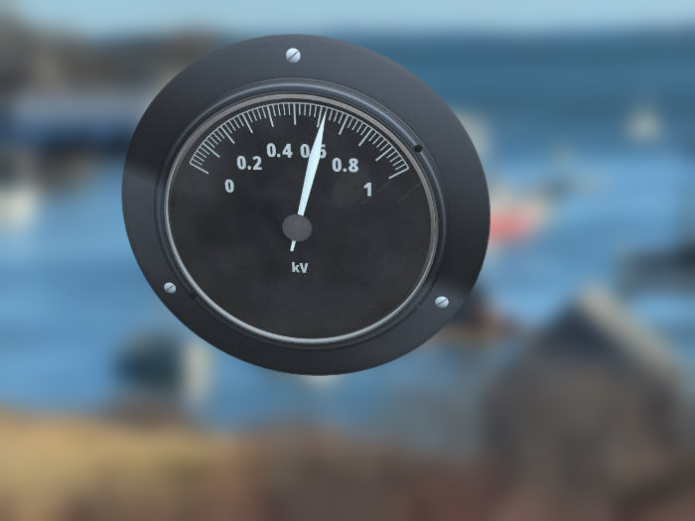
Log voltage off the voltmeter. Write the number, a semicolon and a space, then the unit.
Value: 0.62; kV
